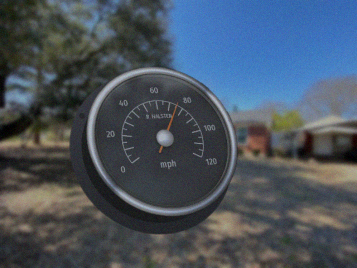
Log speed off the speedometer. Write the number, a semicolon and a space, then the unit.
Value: 75; mph
